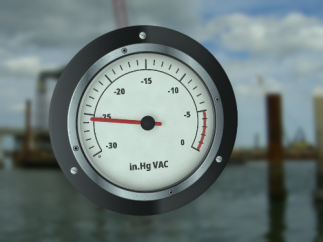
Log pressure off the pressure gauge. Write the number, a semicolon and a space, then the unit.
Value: -25.5; inHg
